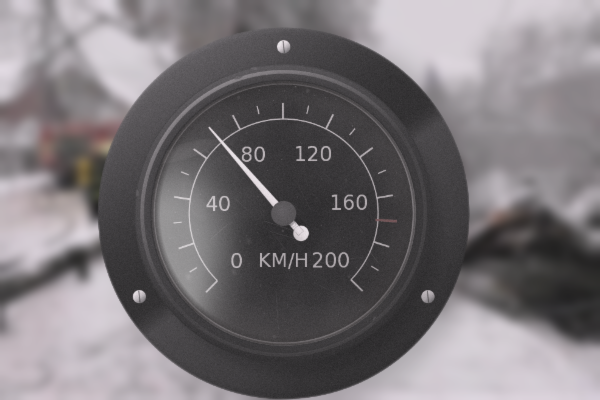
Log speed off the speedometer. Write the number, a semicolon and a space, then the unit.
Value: 70; km/h
